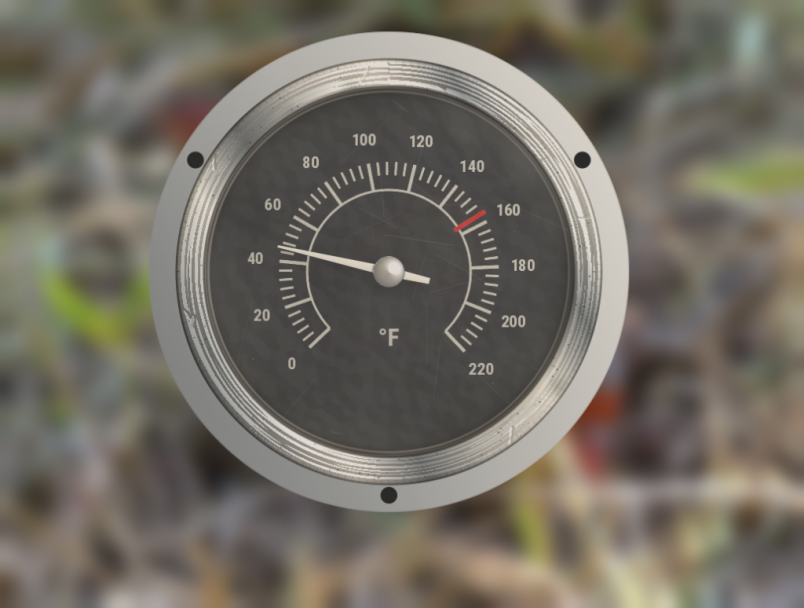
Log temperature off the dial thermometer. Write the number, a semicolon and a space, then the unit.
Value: 46; °F
